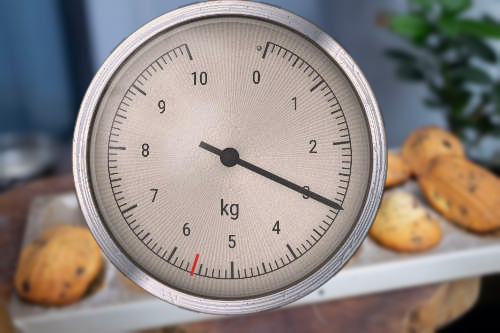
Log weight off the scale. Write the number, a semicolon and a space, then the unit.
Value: 3; kg
